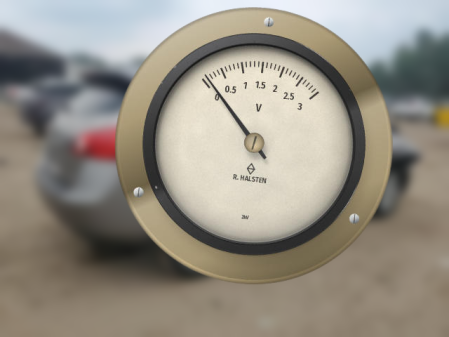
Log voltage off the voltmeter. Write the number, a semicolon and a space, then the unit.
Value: 0.1; V
